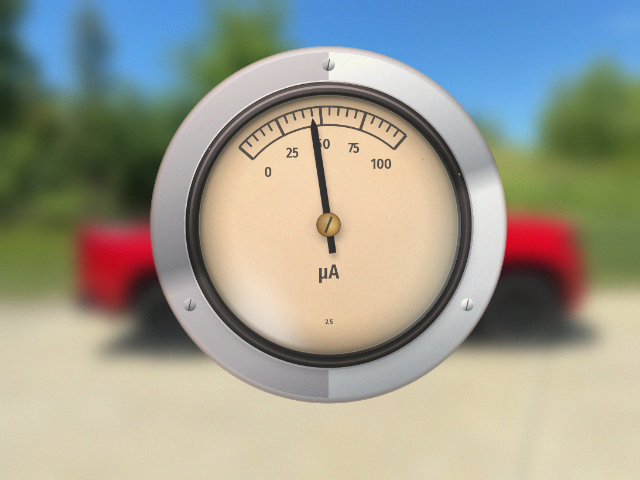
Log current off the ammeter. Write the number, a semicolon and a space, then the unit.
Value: 45; µA
